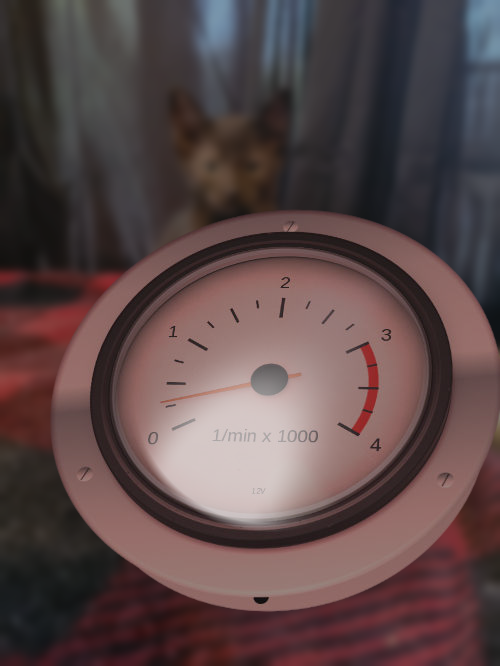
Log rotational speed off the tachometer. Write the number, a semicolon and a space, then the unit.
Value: 250; rpm
